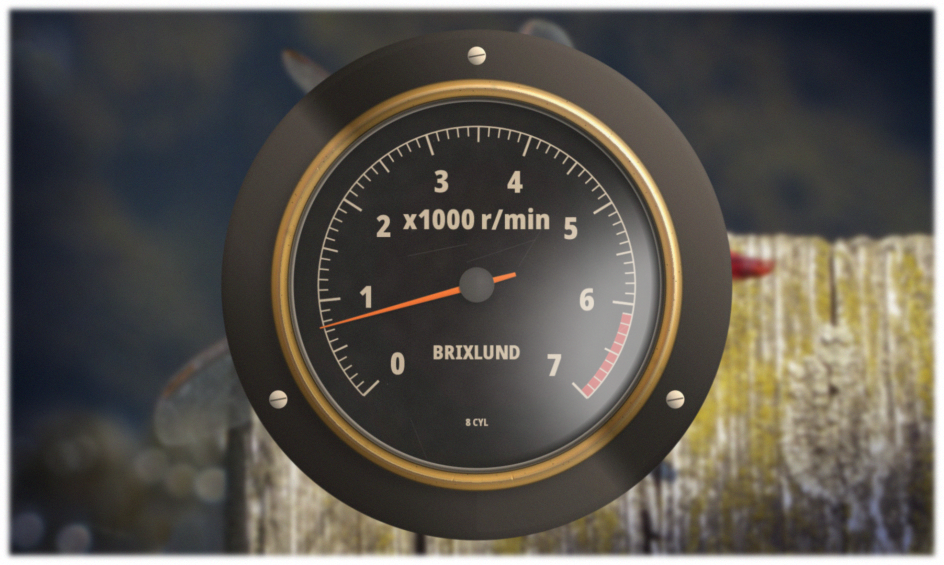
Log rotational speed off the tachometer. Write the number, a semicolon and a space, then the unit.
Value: 750; rpm
